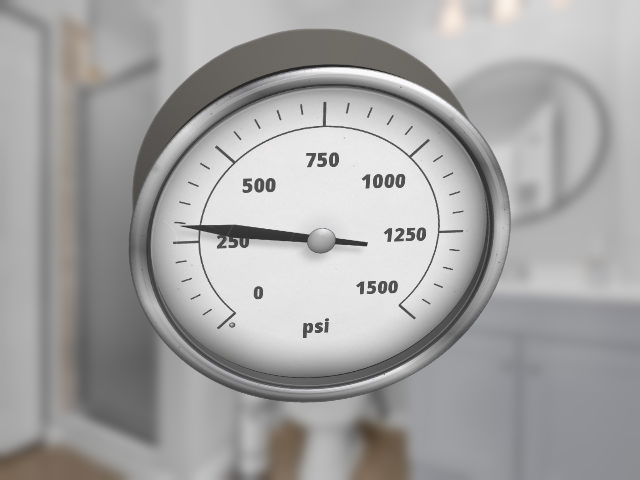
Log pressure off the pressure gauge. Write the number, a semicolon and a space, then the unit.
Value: 300; psi
